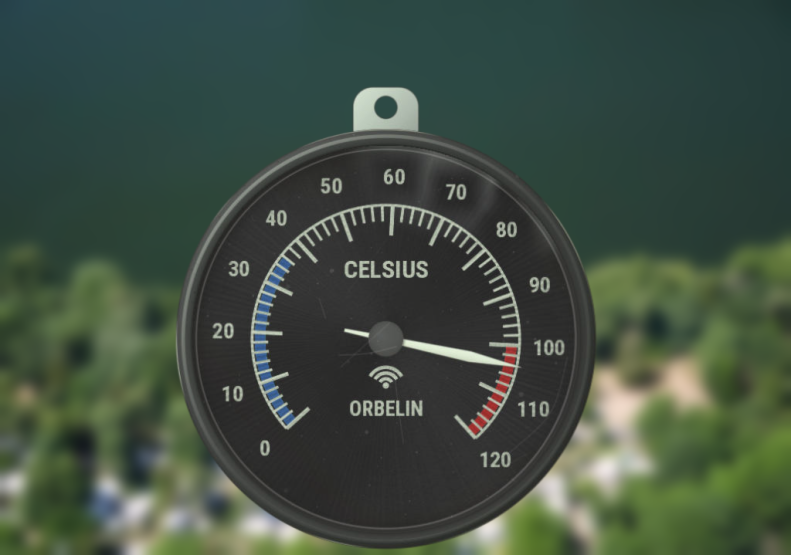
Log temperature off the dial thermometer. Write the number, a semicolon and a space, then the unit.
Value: 104; °C
